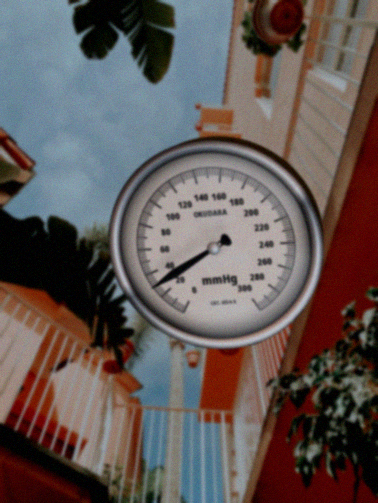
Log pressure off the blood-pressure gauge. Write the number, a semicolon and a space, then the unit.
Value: 30; mmHg
